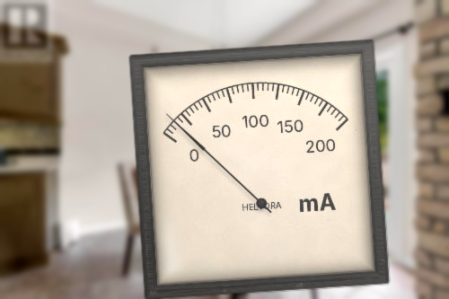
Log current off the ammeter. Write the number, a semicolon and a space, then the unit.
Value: 15; mA
